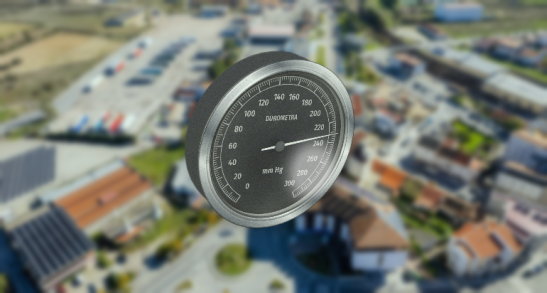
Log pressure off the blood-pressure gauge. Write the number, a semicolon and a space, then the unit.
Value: 230; mmHg
